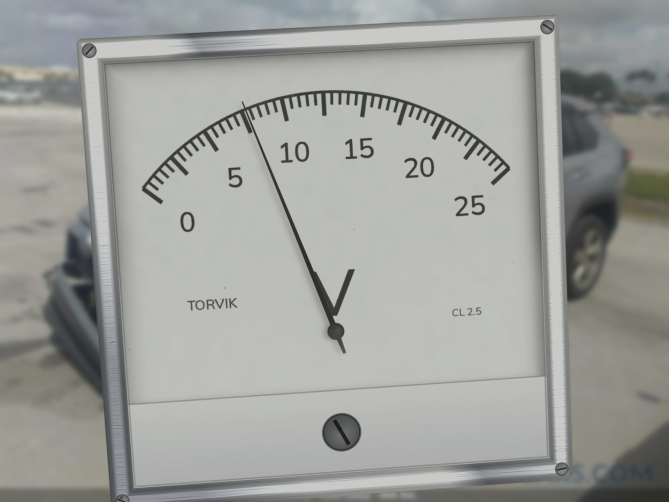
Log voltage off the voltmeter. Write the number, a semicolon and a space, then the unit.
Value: 7.75; V
